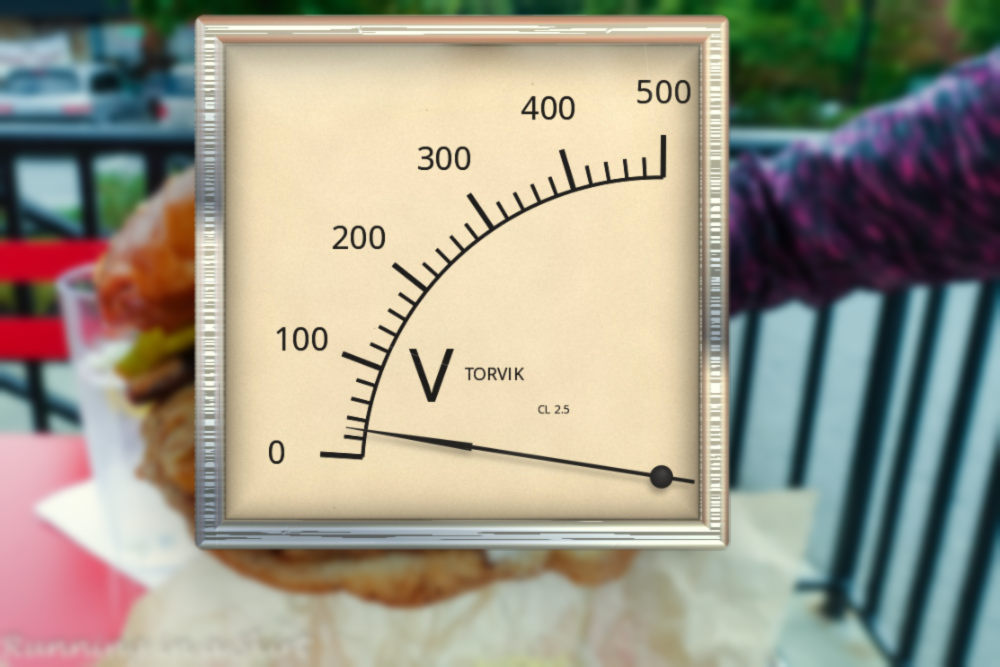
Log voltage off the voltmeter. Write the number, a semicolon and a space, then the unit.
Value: 30; V
